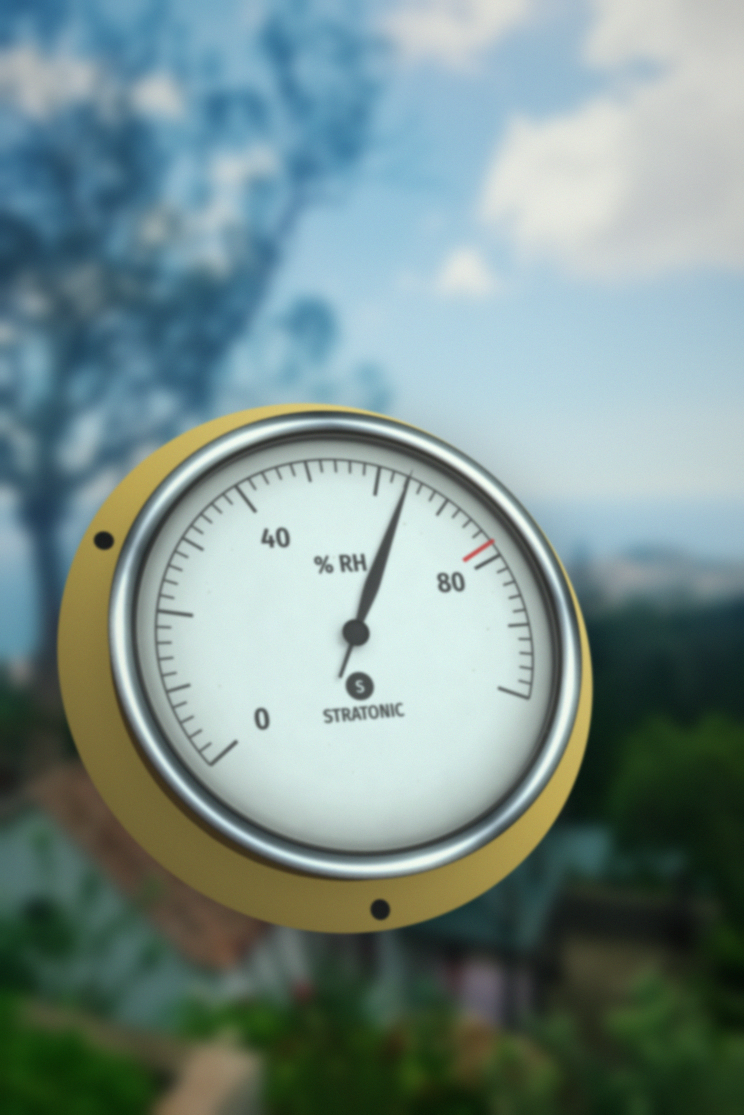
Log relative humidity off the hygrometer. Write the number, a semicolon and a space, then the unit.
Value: 64; %
